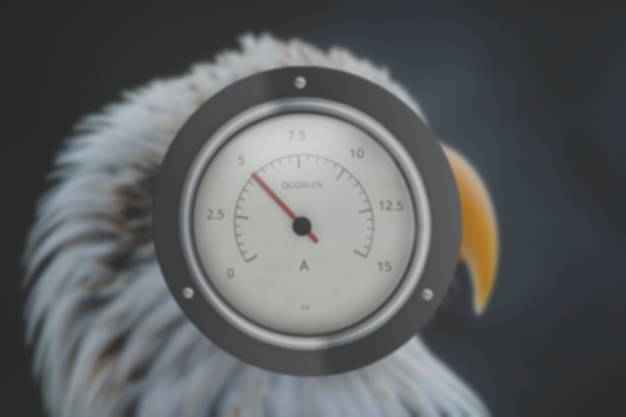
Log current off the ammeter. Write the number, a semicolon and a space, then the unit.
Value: 5; A
